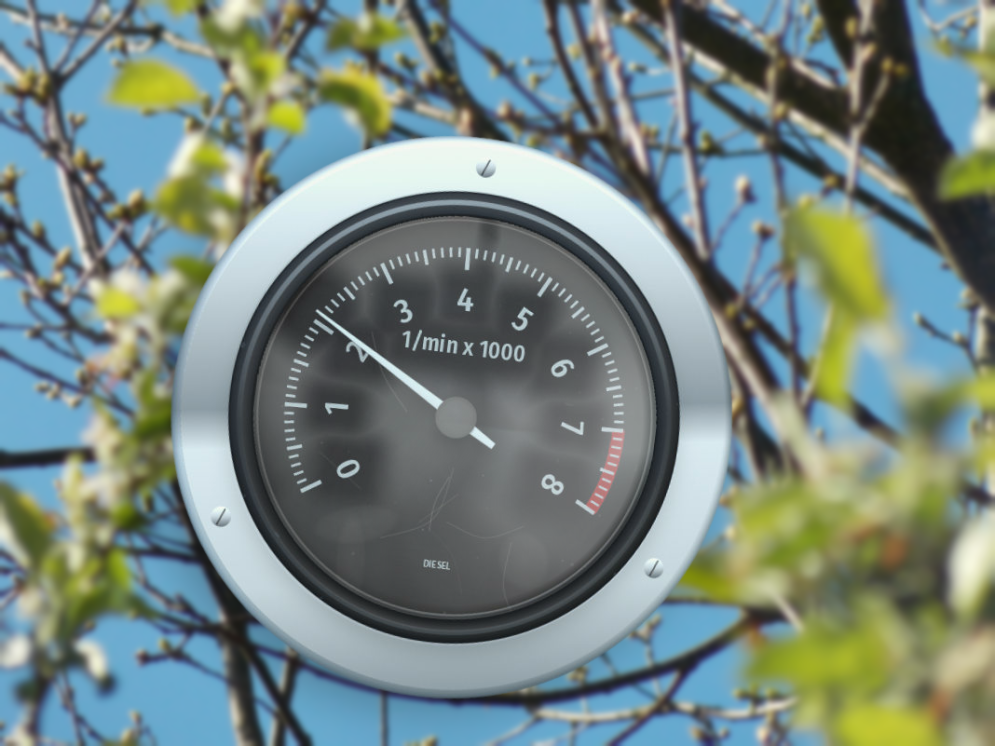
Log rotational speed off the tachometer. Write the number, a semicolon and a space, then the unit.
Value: 2100; rpm
